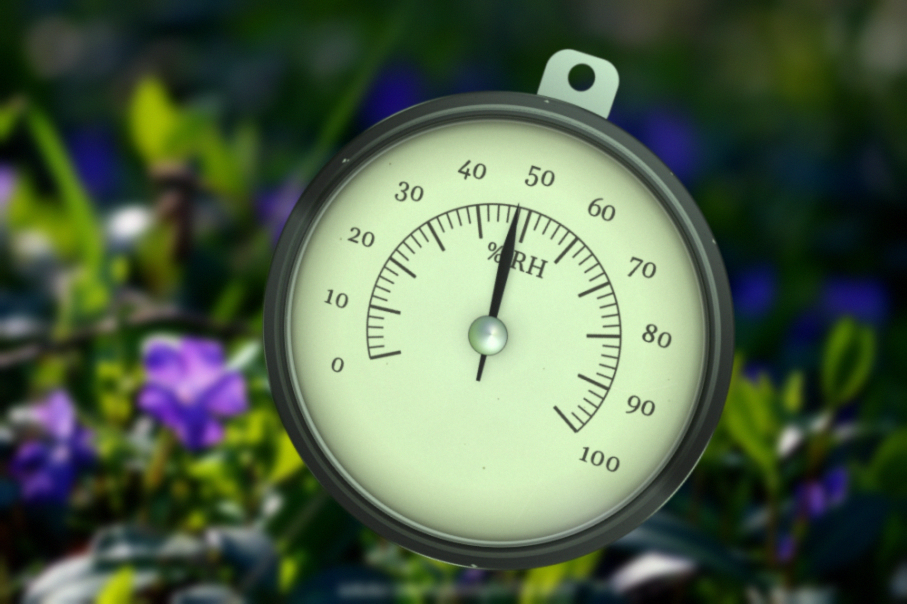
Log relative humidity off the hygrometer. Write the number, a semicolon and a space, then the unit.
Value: 48; %
